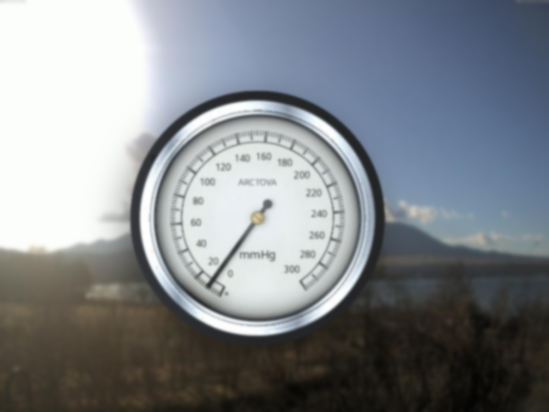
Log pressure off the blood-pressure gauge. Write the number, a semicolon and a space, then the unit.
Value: 10; mmHg
